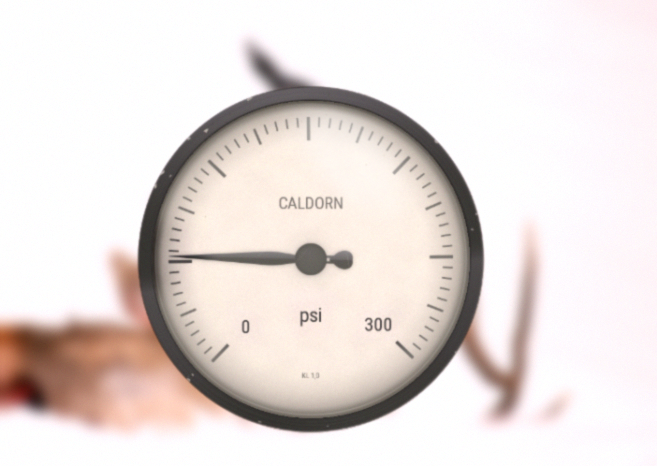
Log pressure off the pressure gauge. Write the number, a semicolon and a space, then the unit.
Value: 52.5; psi
